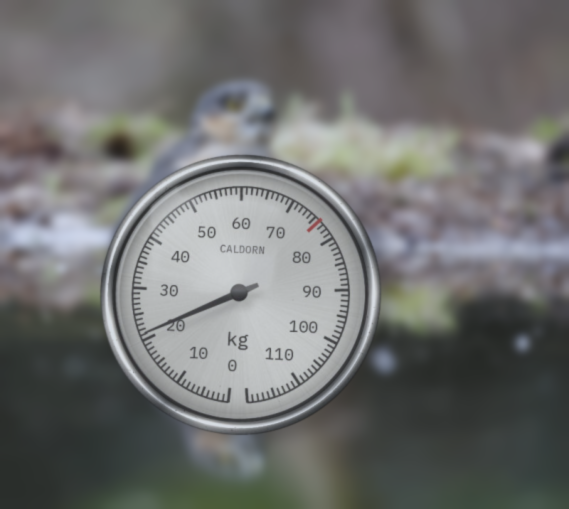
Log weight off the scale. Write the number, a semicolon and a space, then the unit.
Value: 21; kg
